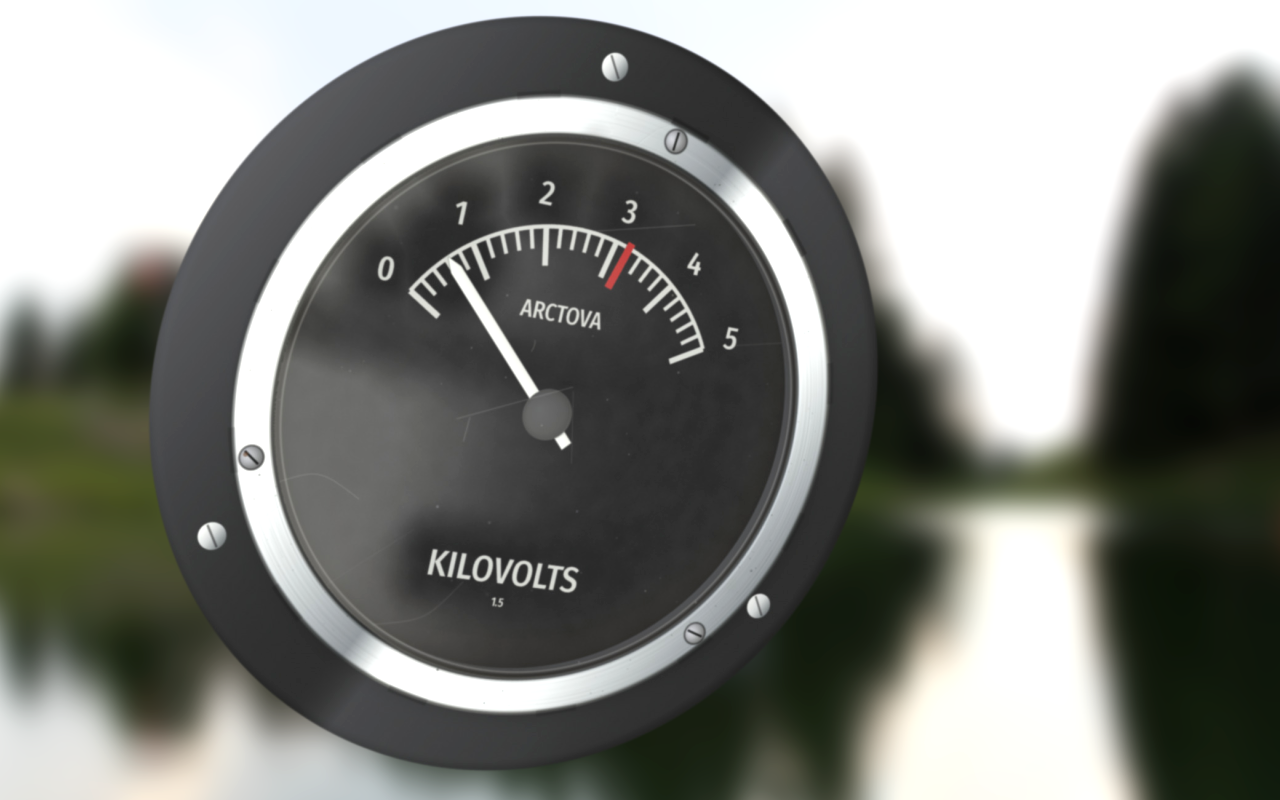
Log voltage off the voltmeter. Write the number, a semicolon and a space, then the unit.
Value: 0.6; kV
